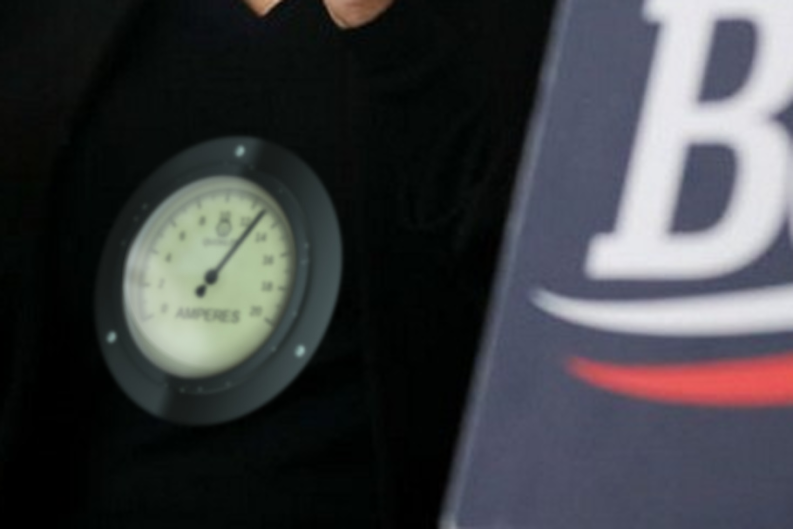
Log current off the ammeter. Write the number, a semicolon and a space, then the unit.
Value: 13; A
